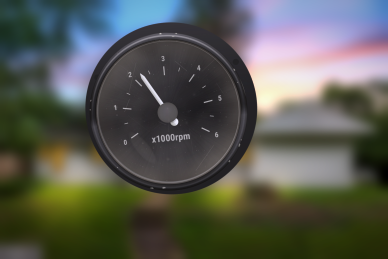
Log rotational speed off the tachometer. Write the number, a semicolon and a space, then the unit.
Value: 2250; rpm
